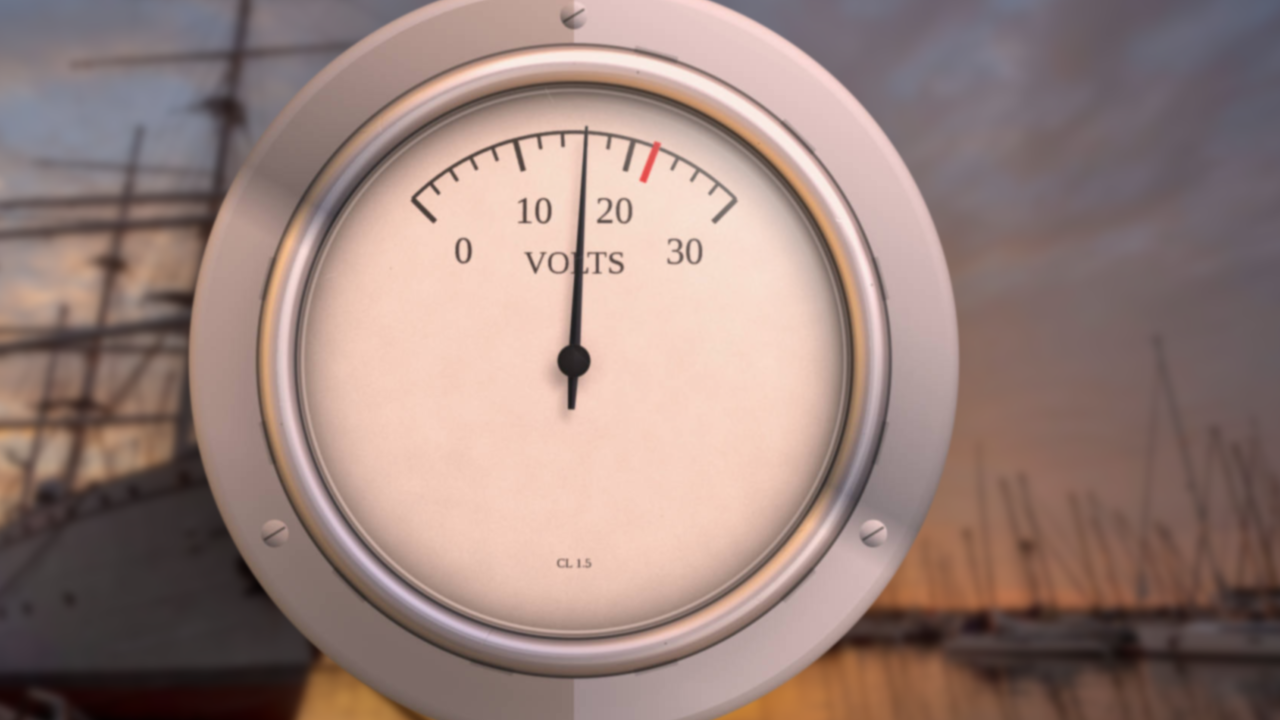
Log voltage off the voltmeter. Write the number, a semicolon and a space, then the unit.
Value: 16; V
